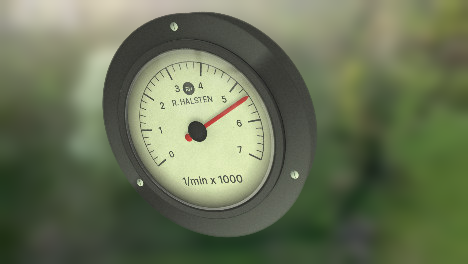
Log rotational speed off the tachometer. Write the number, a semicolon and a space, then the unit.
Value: 5400; rpm
